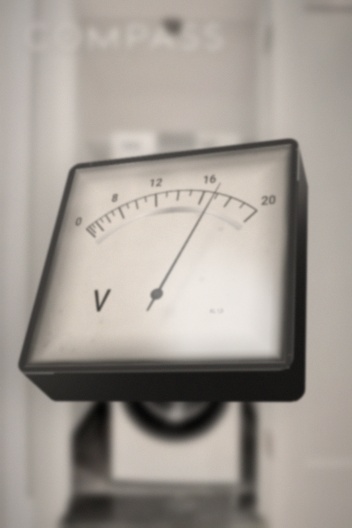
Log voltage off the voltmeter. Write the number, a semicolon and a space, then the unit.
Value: 17; V
